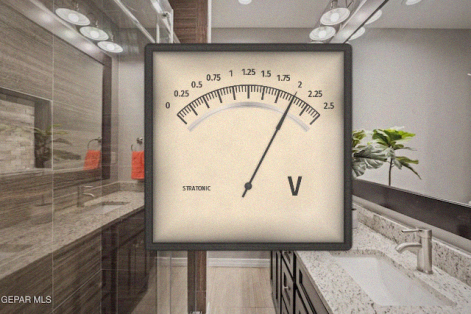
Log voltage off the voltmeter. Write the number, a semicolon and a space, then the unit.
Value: 2; V
